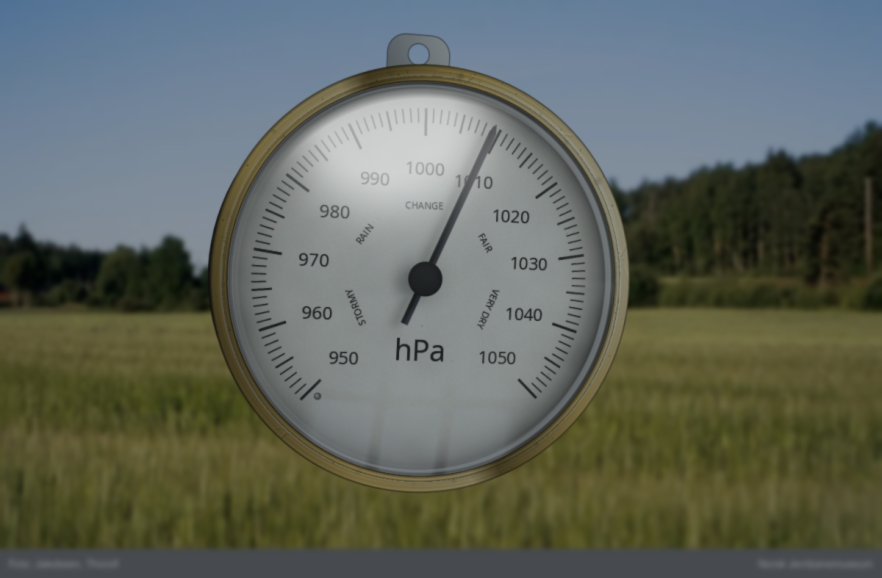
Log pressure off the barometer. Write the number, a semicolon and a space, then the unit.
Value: 1009; hPa
